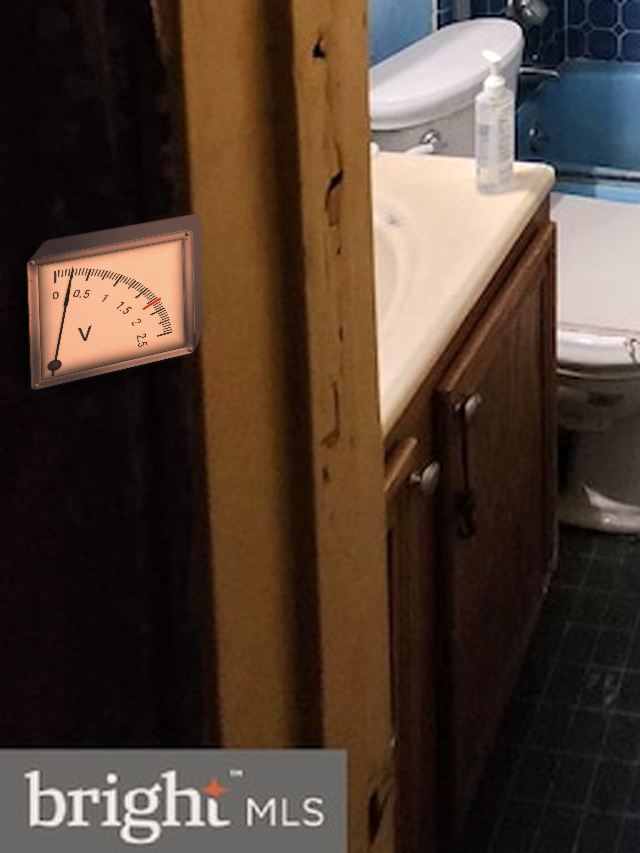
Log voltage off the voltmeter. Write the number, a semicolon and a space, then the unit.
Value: 0.25; V
